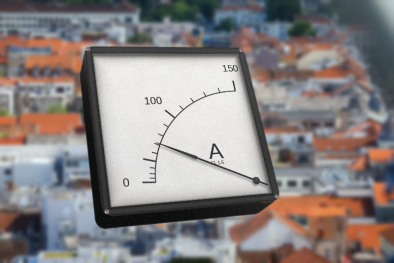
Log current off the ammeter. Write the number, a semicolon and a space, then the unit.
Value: 70; A
